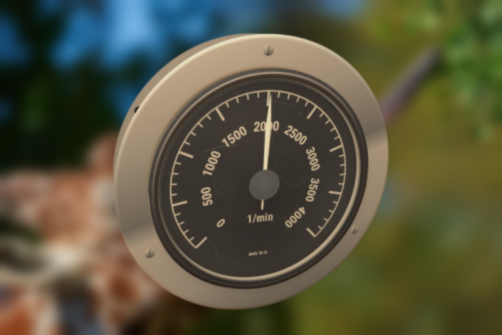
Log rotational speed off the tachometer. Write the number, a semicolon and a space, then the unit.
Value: 2000; rpm
